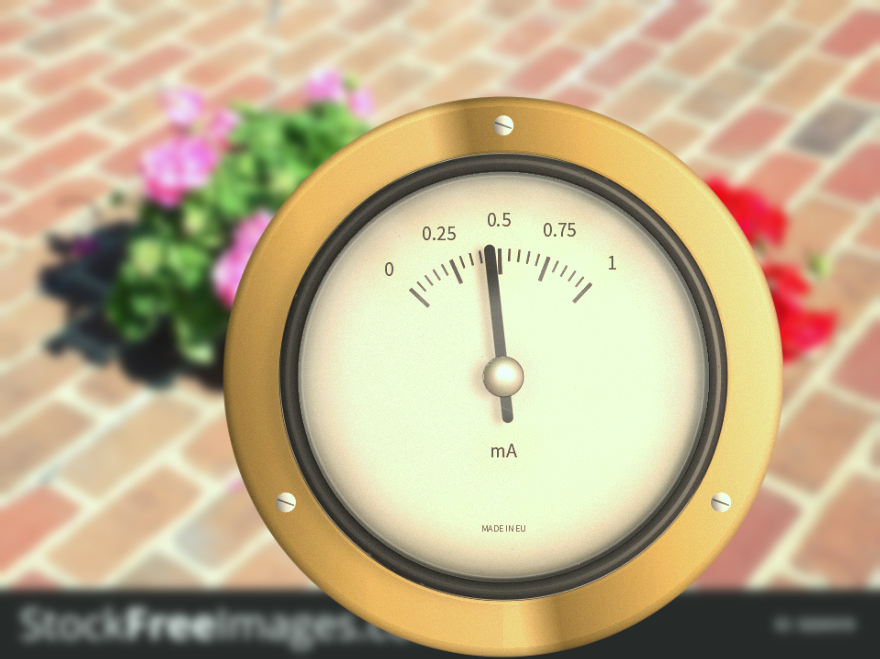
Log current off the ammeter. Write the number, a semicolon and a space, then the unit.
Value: 0.45; mA
